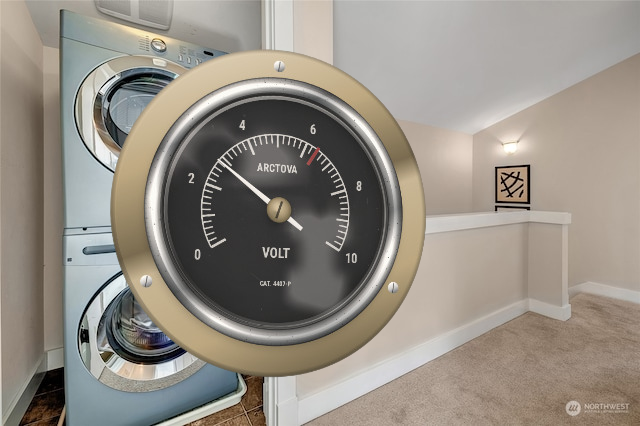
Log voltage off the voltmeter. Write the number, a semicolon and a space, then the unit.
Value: 2.8; V
